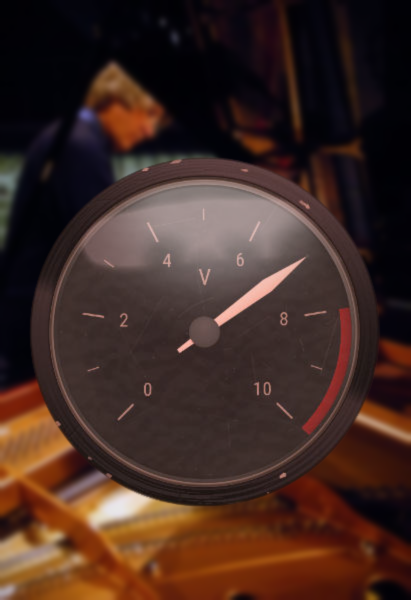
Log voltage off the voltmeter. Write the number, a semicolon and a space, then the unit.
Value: 7; V
